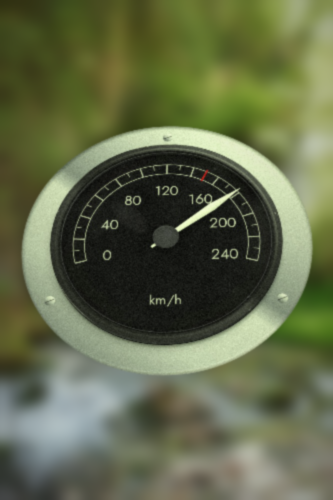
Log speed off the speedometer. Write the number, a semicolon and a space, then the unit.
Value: 180; km/h
